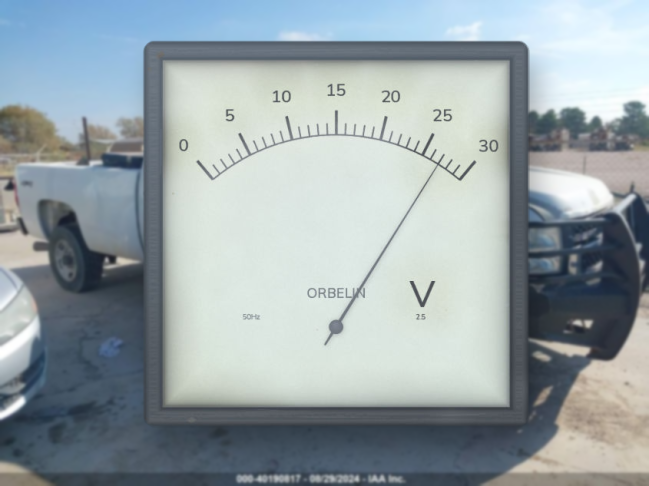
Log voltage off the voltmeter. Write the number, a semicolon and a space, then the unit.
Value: 27; V
